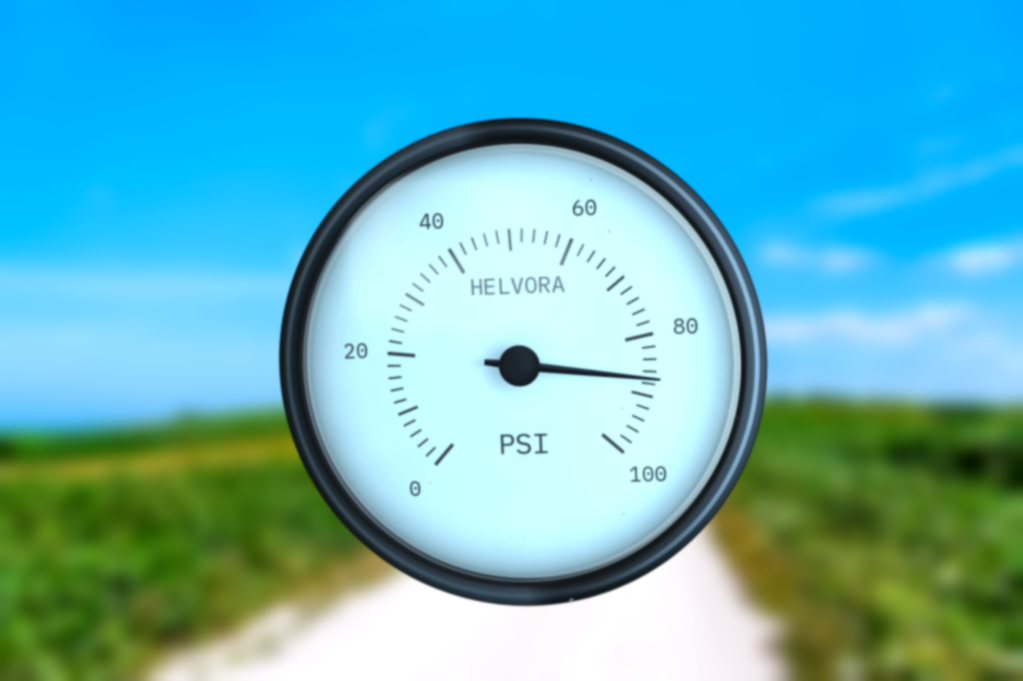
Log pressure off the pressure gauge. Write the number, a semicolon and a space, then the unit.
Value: 87; psi
